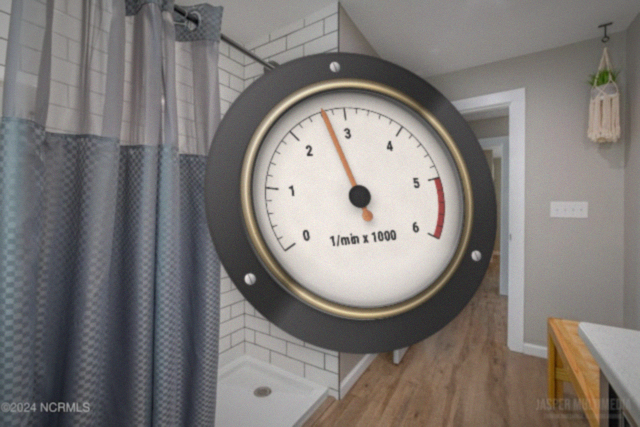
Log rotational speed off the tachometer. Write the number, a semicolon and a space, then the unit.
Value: 2600; rpm
